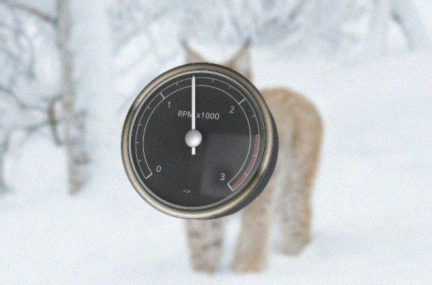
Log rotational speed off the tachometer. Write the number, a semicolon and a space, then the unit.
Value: 1400; rpm
